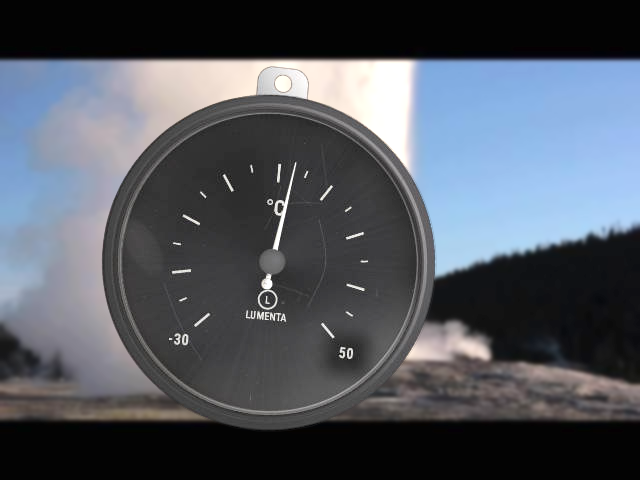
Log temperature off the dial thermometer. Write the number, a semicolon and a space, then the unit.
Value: 12.5; °C
